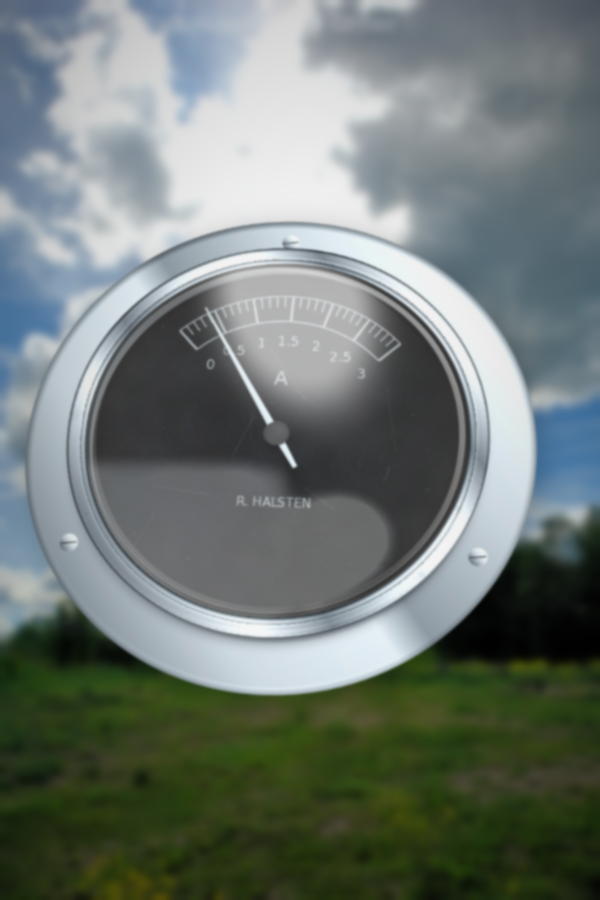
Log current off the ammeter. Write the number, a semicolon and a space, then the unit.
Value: 0.4; A
